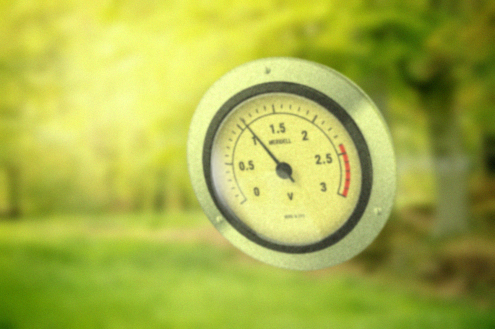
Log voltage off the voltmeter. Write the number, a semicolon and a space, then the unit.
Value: 1.1; V
